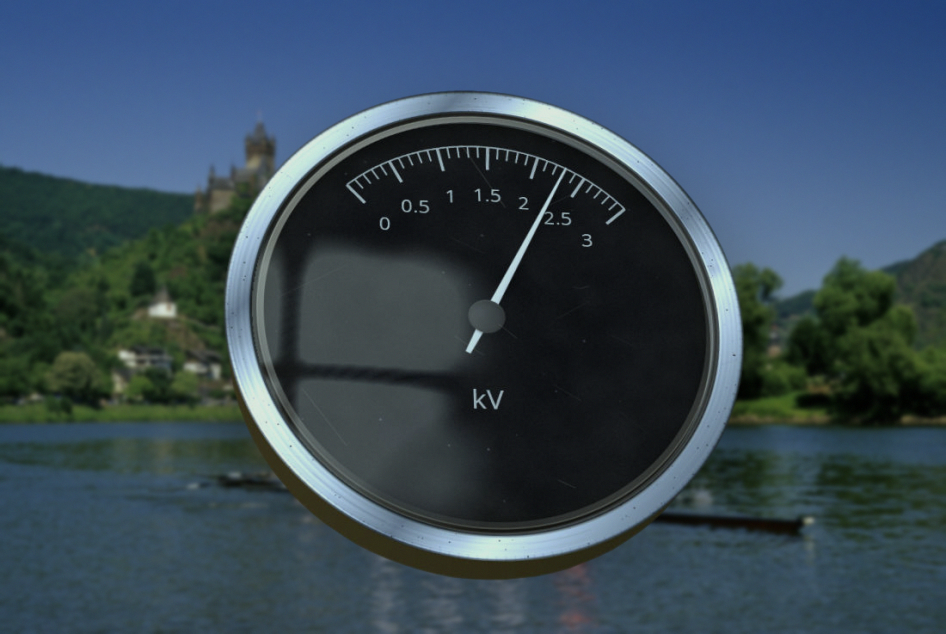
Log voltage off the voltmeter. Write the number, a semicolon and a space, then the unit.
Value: 2.3; kV
